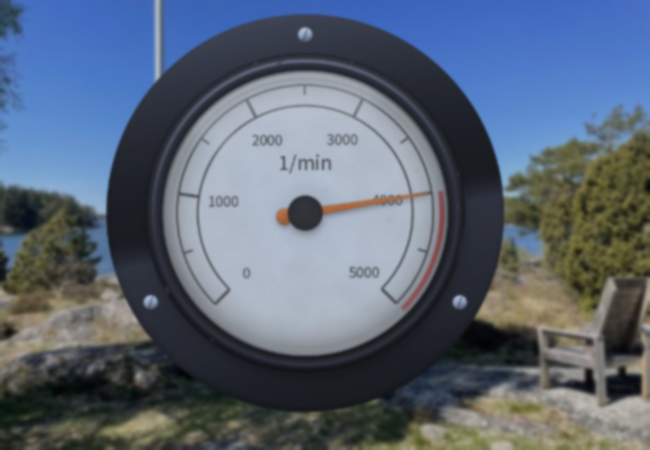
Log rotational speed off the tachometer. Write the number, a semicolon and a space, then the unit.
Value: 4000; rpm
